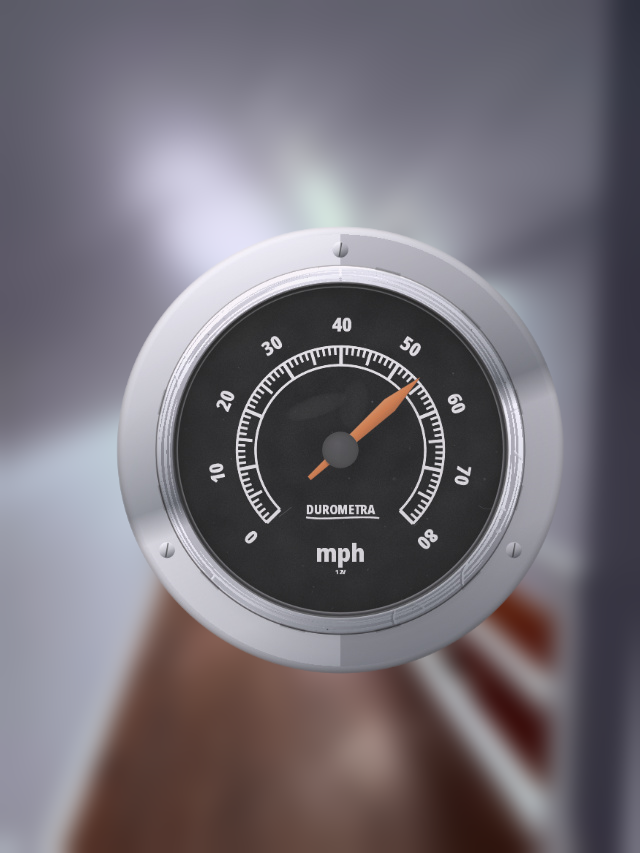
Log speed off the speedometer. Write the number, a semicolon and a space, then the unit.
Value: 54; mph
